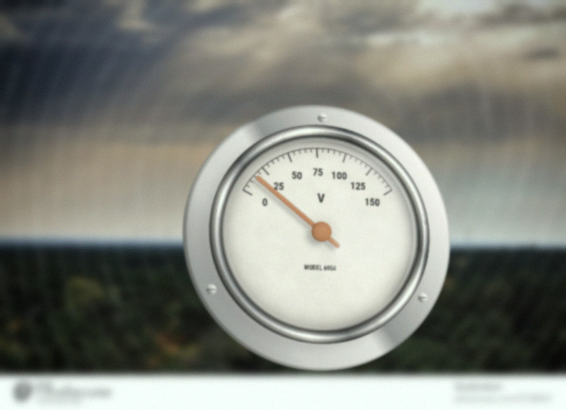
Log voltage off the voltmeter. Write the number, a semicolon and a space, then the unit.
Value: 15; V
